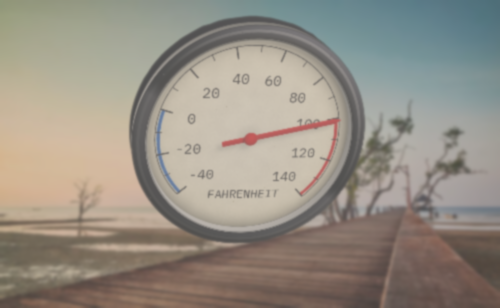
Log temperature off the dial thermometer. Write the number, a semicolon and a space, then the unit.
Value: 100; °F
